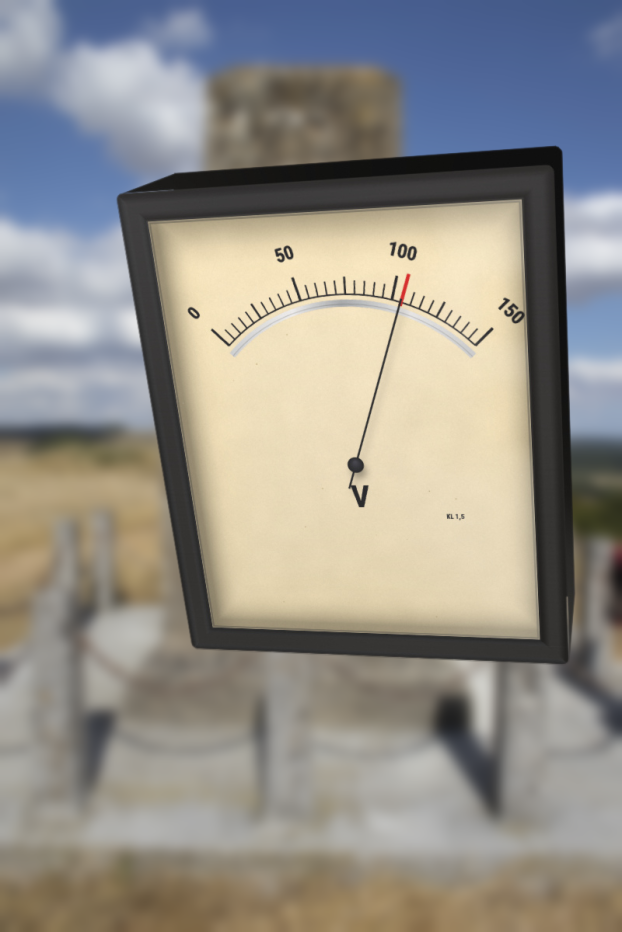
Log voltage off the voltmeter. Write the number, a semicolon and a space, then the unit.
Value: 105; V
